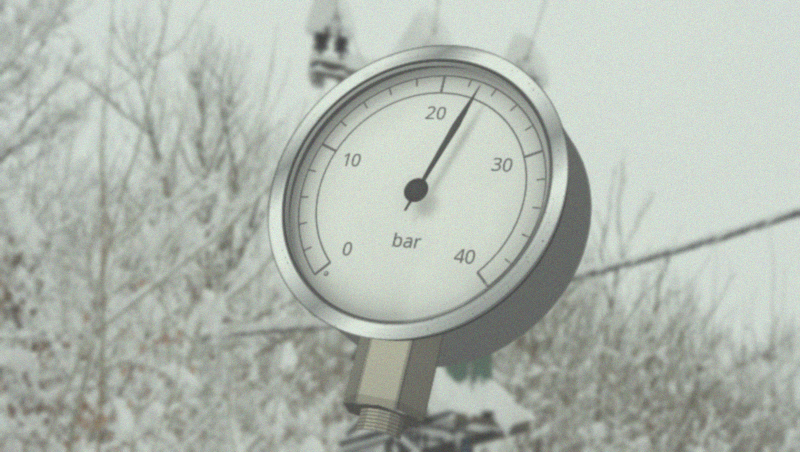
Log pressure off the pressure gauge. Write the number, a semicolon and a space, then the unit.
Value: 23; bar
